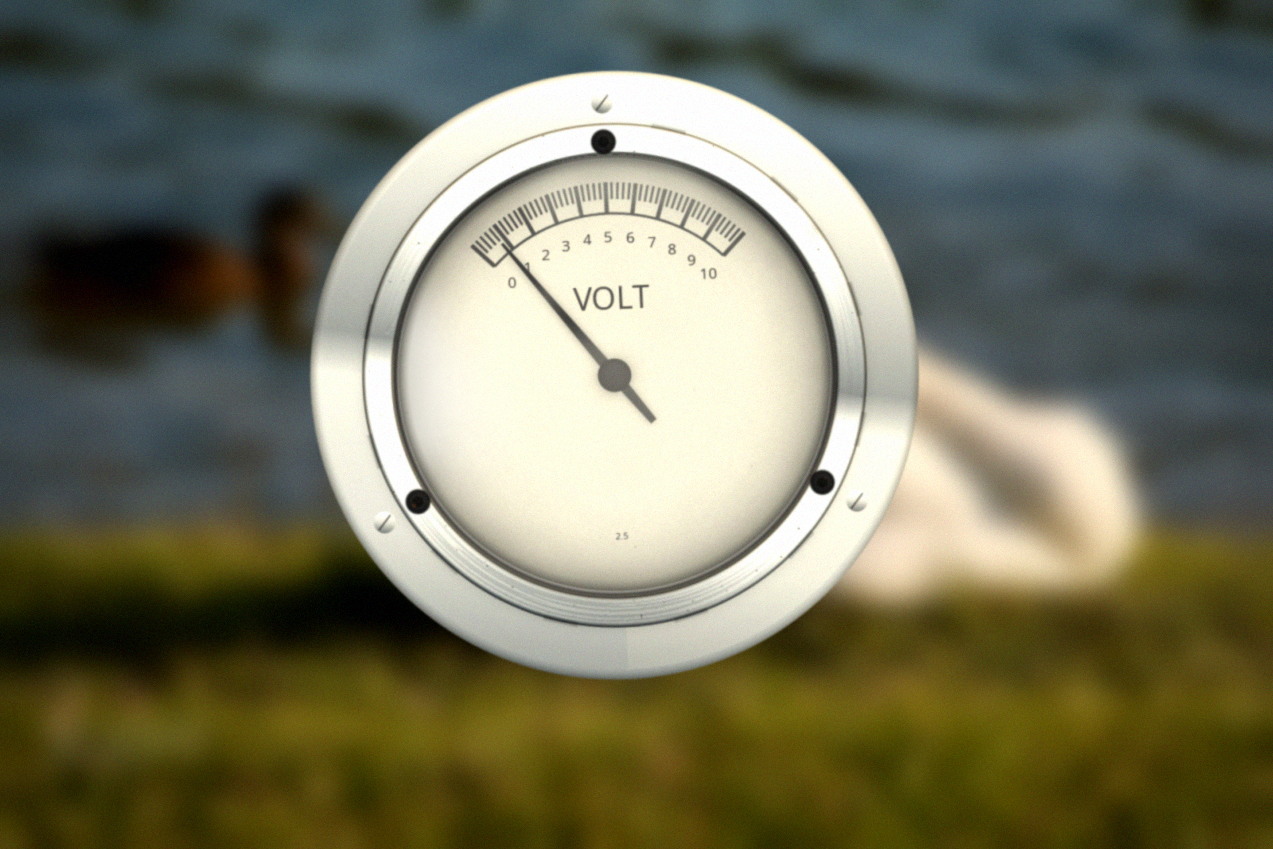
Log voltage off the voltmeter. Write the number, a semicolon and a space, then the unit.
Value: 0.8; V
